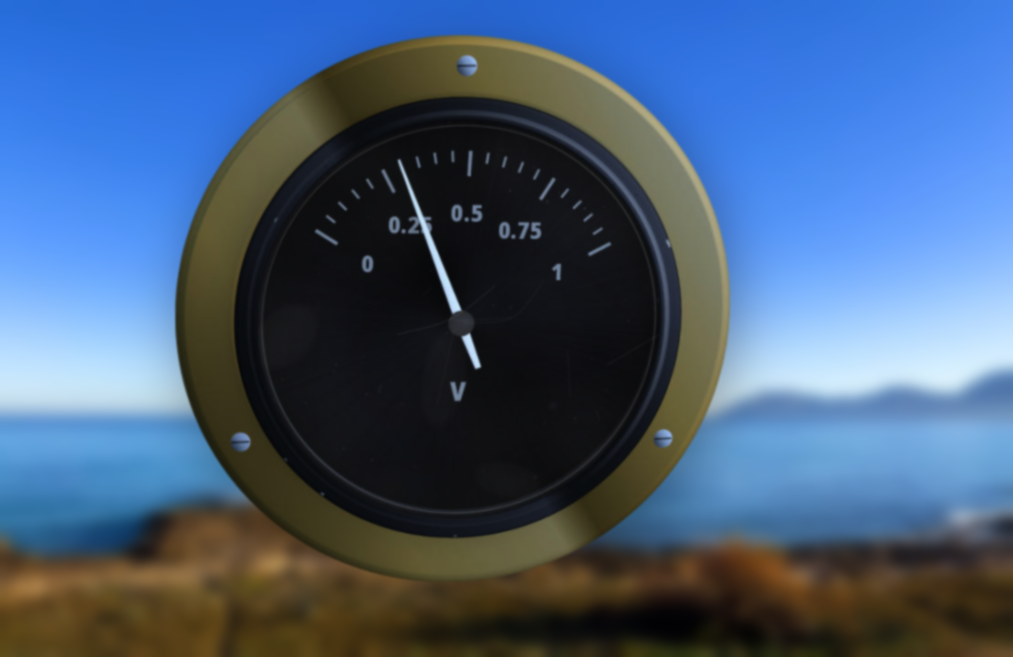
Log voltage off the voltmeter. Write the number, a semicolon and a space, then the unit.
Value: 0.3; V
